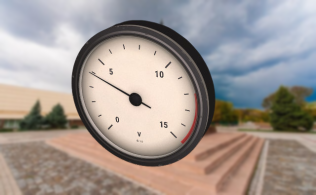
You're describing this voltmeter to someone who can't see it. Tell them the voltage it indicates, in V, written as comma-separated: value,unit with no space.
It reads 4,V
